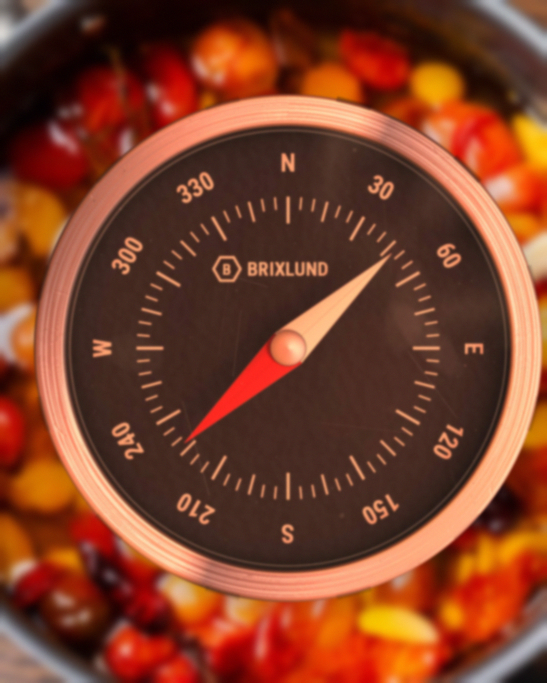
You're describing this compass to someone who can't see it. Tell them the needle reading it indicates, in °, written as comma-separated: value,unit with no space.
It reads 227.5,°
